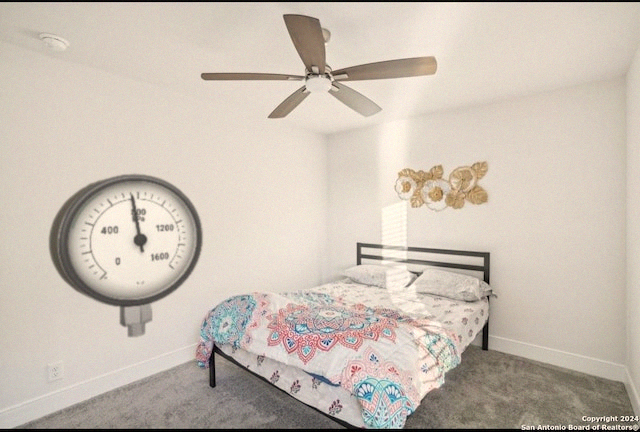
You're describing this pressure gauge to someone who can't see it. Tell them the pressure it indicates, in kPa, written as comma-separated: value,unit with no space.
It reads 750,kPa
